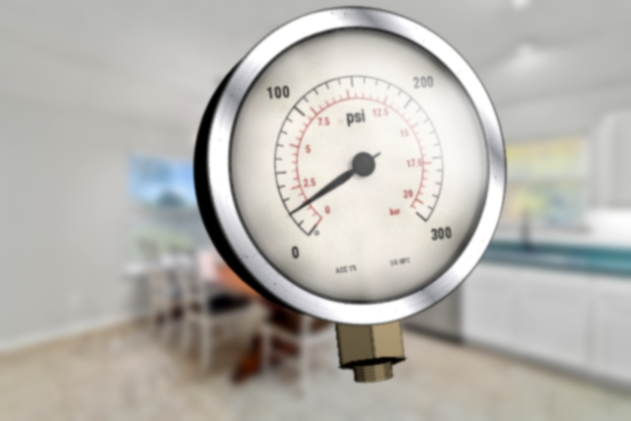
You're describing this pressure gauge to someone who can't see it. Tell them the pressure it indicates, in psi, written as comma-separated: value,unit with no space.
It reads 20,psi
